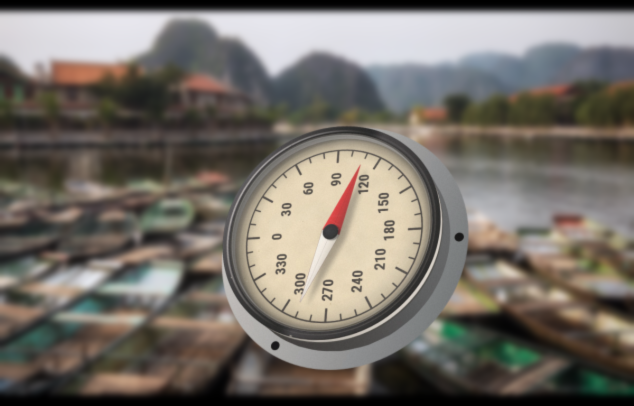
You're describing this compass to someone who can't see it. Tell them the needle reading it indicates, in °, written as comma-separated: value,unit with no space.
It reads 110,°
